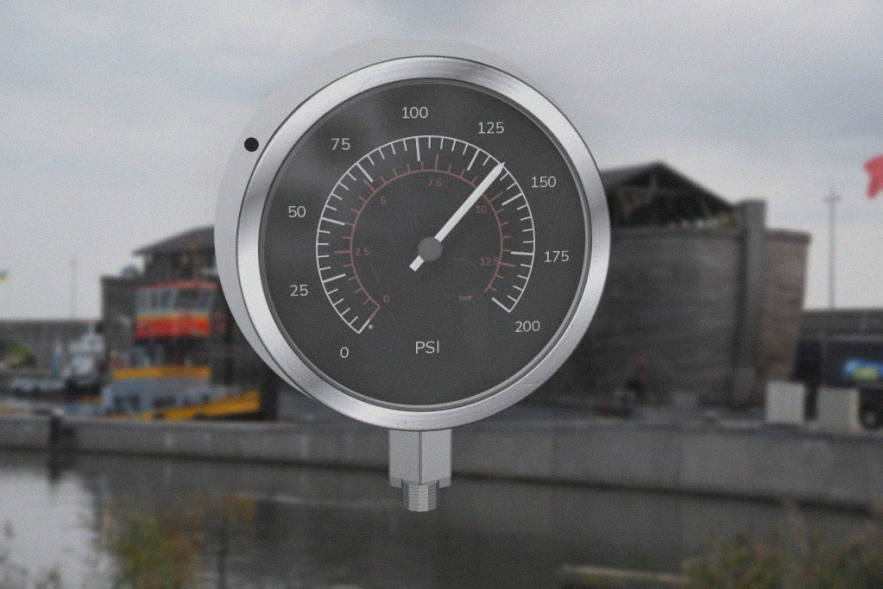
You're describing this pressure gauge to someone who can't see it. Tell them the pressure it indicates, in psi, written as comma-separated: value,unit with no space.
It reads 135,psi
